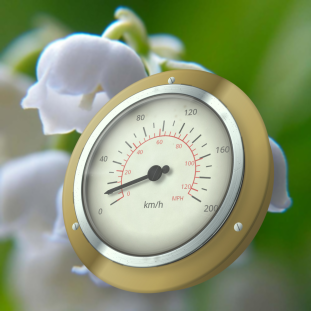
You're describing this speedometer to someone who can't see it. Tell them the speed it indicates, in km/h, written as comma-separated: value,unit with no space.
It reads 10,km/h
